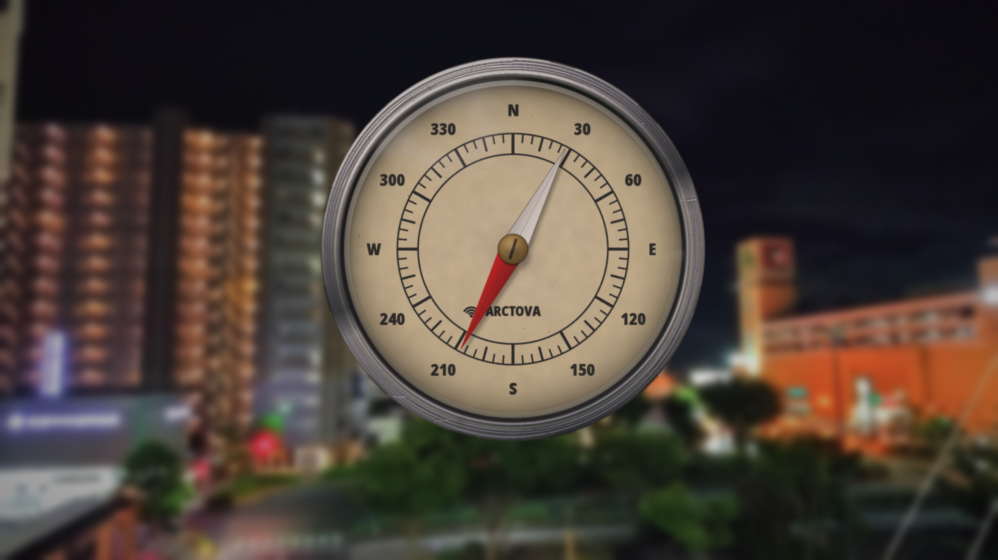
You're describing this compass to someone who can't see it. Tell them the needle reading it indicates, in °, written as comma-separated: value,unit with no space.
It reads 207.5,°
